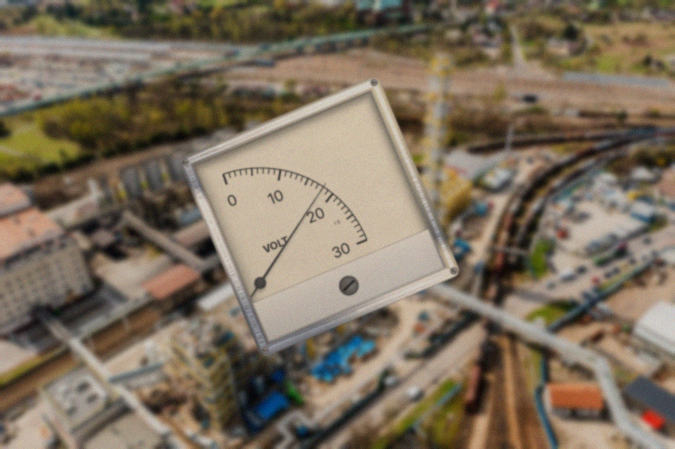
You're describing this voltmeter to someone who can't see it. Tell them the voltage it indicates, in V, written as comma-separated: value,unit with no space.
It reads 18,V
